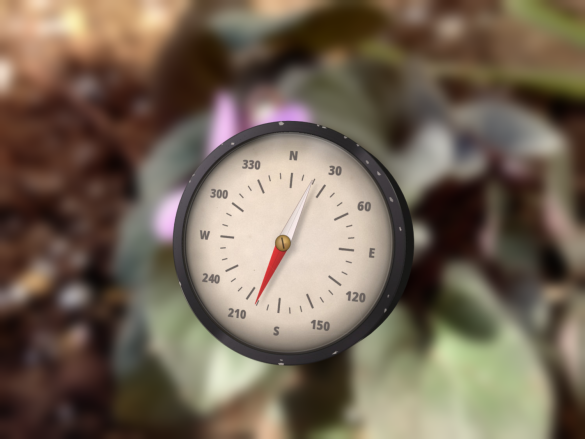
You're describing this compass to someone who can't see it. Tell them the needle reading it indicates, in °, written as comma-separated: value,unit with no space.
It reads 200,°
